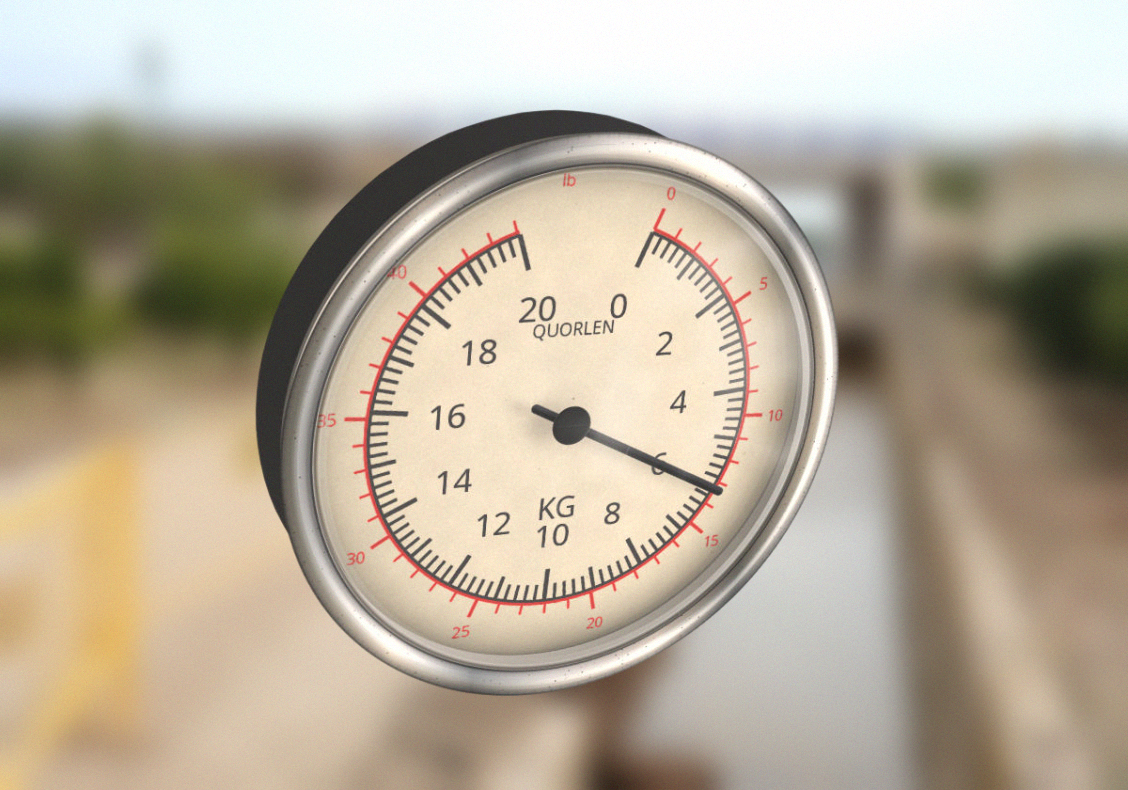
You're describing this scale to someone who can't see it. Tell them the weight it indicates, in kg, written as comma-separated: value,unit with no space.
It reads 6,kg
